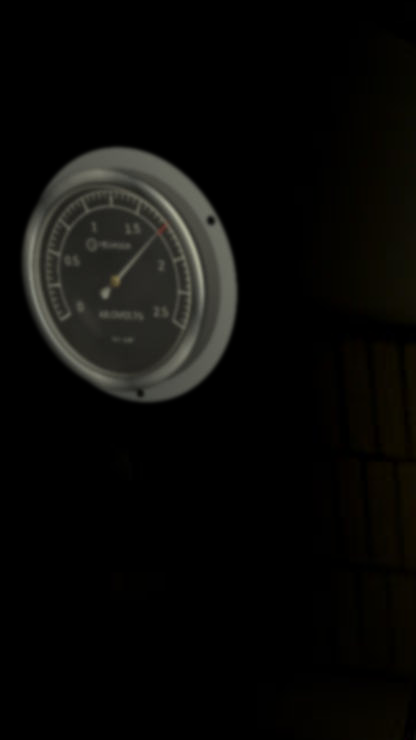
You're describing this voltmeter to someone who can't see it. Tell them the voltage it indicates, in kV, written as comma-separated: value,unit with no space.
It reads 1.75,kV
